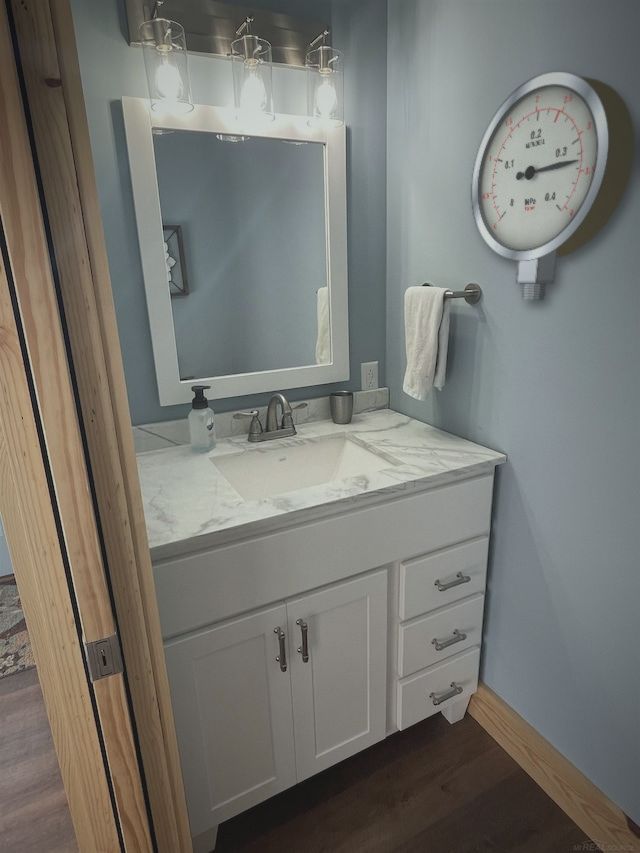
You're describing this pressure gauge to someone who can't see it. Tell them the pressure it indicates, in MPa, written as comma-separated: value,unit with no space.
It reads 0.33,MPa
